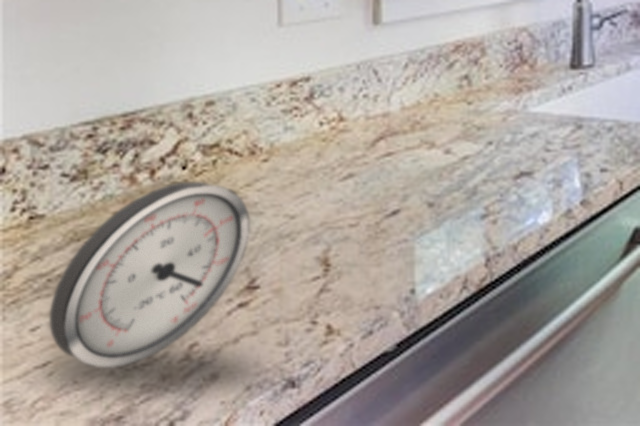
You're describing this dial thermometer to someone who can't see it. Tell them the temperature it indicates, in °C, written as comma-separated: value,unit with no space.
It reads 55,°C
